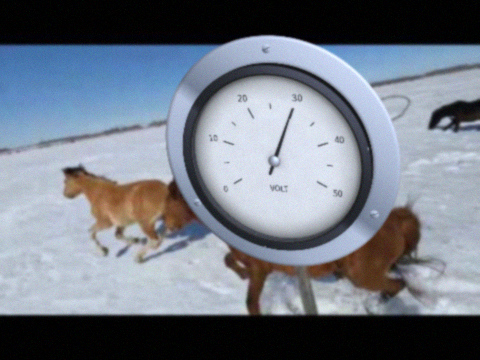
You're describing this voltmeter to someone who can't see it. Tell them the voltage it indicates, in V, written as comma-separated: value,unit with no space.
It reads 30,V
